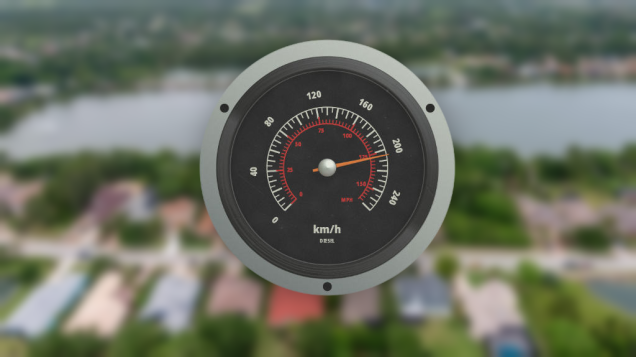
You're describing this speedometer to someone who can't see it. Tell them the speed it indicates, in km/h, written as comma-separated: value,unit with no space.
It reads 205,km/h
